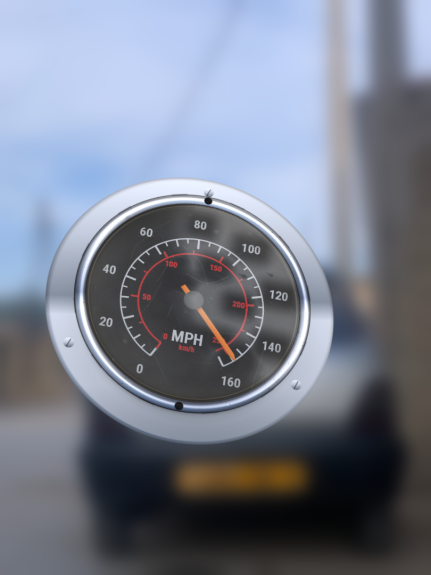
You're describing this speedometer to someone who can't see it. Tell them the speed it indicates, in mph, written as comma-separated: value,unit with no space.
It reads 155,mph
